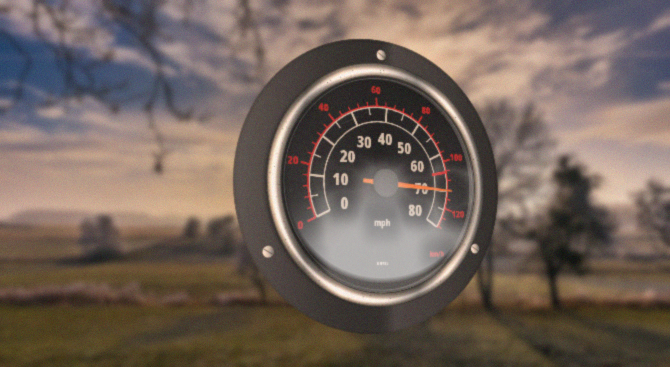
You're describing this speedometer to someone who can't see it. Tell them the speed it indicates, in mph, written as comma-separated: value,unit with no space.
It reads 70,mph
